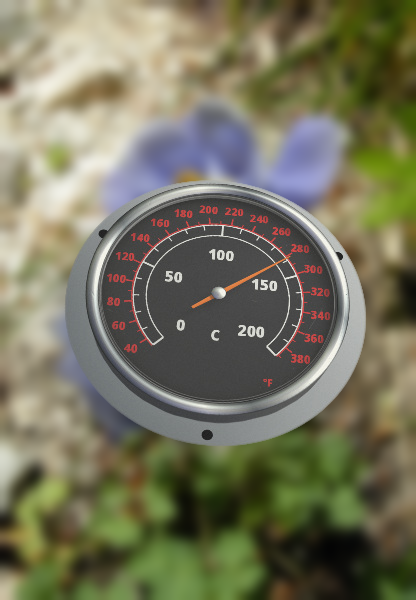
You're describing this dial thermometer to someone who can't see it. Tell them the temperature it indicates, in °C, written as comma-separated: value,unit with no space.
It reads 140,°C
